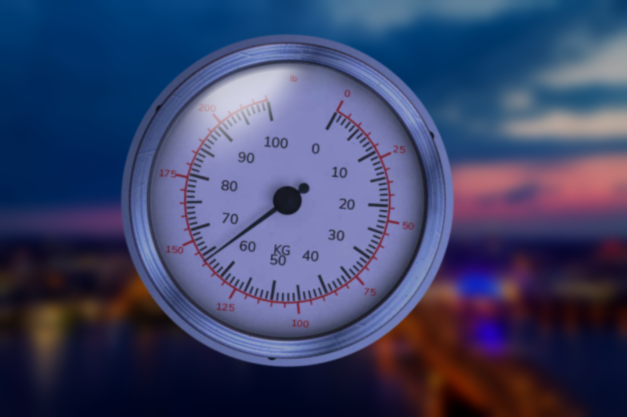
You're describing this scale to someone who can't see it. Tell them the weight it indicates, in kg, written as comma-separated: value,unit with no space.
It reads 64,kg
